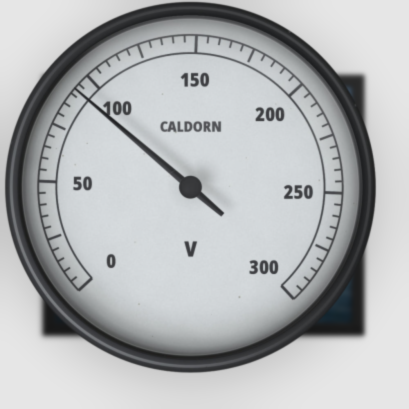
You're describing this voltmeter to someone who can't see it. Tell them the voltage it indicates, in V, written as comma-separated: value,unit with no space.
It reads 92.5,V
